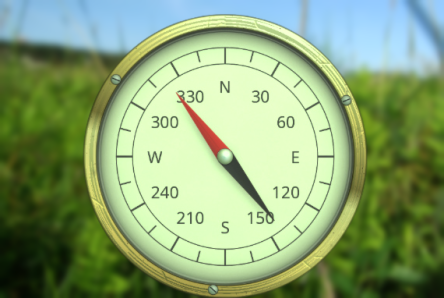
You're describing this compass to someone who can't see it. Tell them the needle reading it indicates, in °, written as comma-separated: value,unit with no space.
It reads 322.5,°
